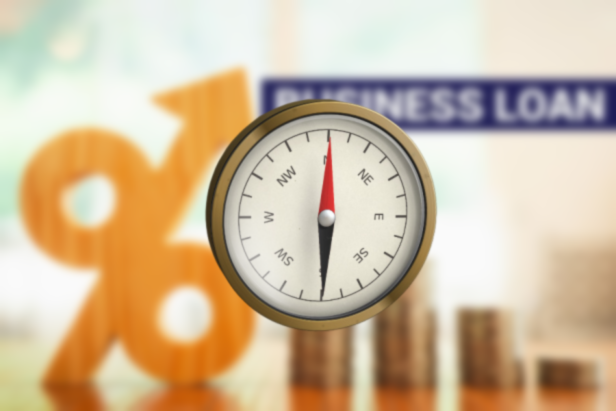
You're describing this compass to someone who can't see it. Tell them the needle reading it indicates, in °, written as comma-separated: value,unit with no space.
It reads 0,°
